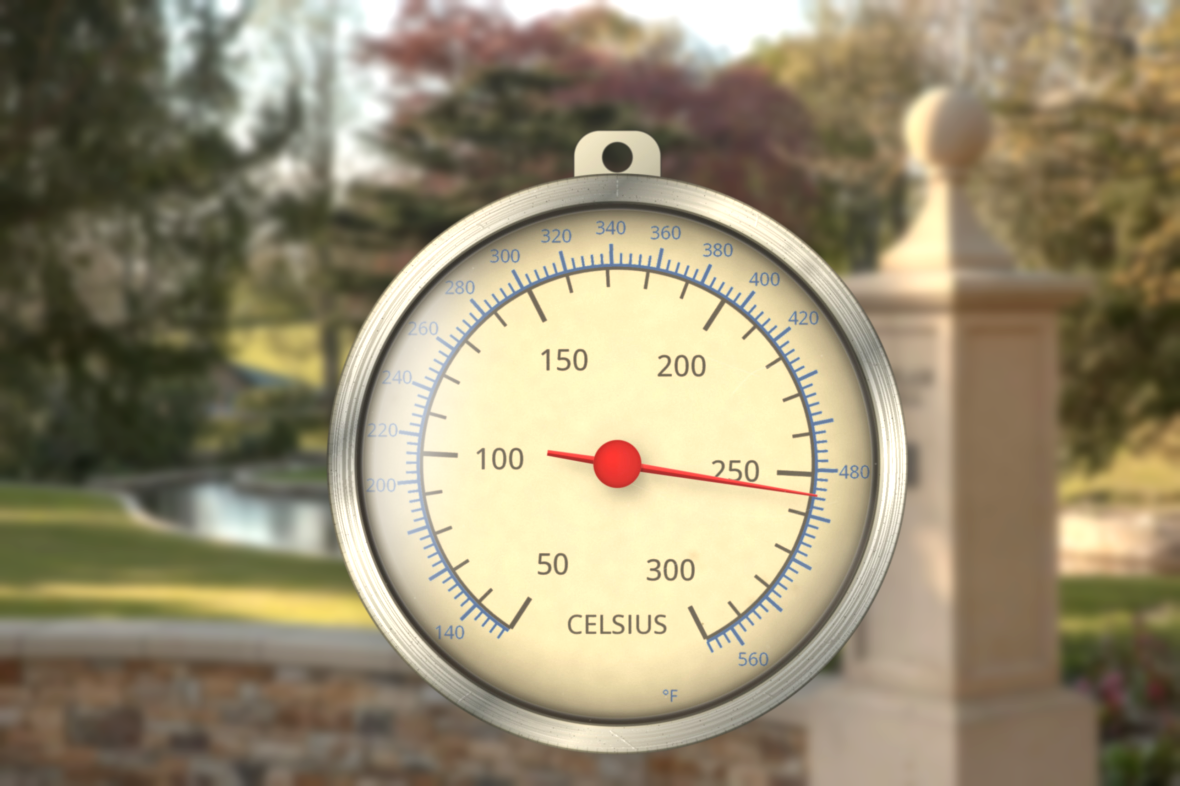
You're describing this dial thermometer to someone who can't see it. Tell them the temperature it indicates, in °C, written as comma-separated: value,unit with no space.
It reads 255,°C
